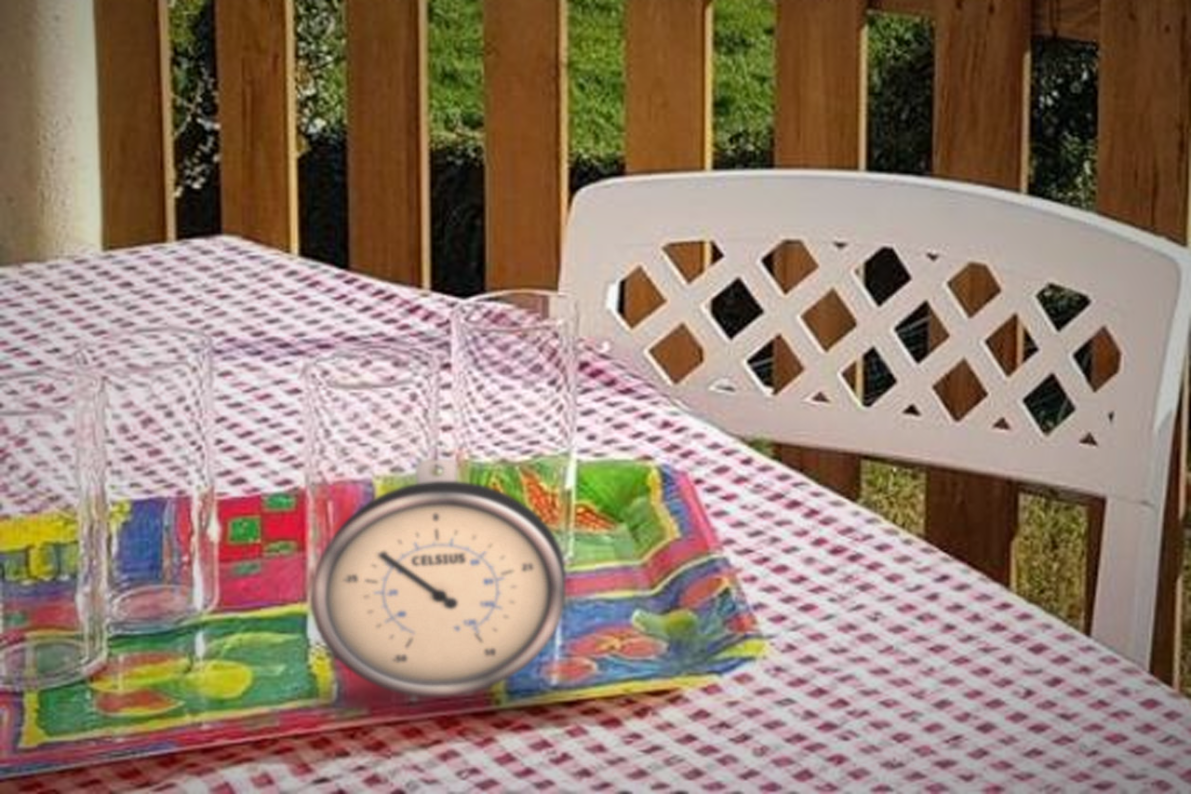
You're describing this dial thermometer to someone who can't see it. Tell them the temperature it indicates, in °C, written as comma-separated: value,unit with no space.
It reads -15,°C
